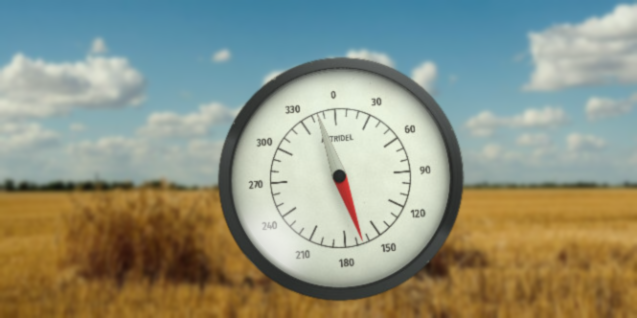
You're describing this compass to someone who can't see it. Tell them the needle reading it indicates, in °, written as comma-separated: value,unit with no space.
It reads 165,°
